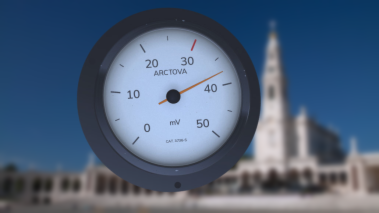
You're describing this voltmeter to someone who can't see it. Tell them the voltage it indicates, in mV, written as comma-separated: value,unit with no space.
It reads 37.5,mV
